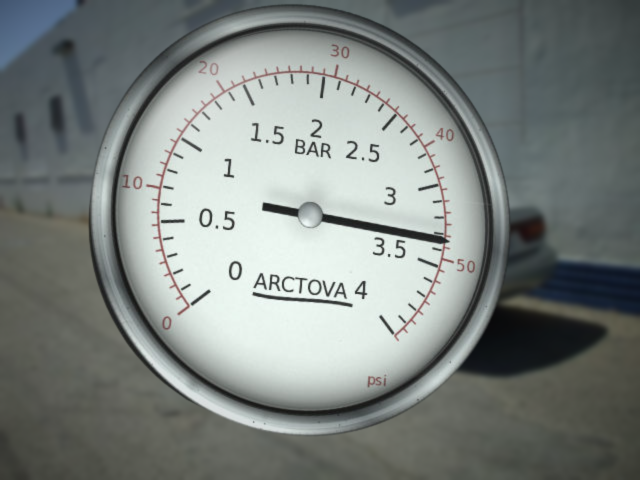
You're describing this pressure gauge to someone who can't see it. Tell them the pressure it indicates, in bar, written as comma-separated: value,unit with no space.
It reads 3.35,bar
